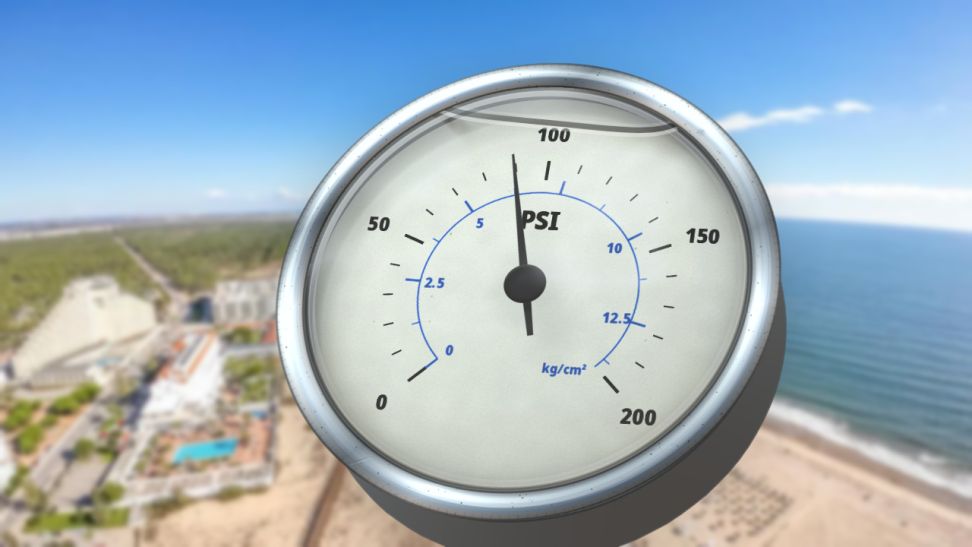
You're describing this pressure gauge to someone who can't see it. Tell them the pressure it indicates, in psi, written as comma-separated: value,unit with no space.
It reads 90,psi
